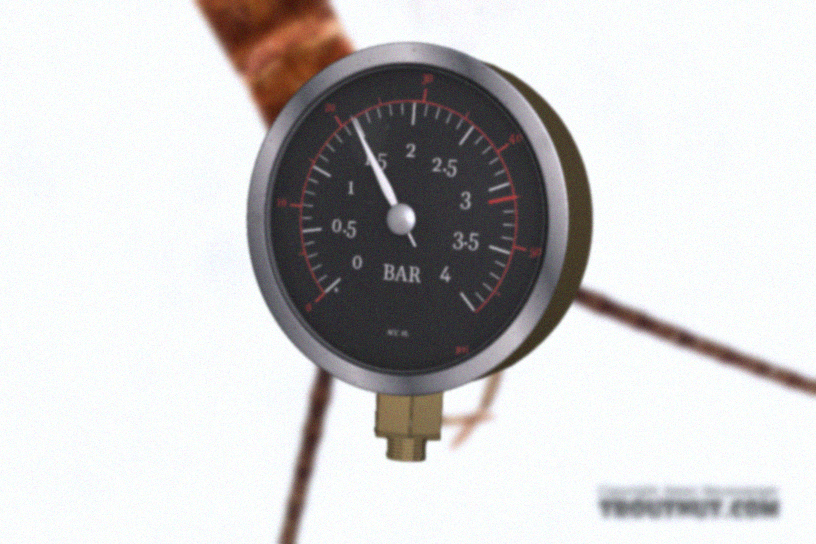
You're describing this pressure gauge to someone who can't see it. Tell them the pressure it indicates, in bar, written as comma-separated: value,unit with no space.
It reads 1.5,bar
